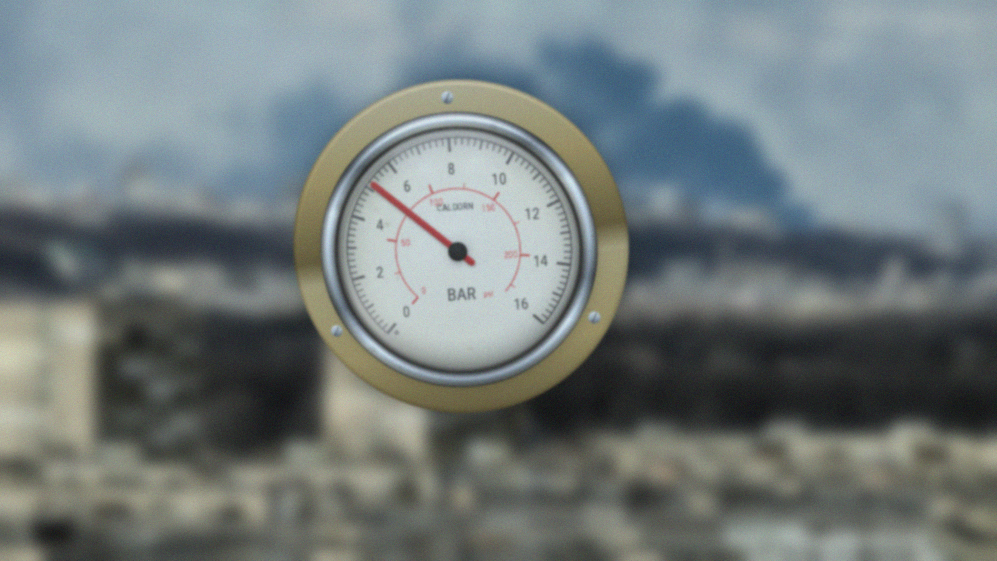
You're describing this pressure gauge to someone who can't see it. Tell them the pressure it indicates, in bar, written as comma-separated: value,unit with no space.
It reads 5.2,bar
